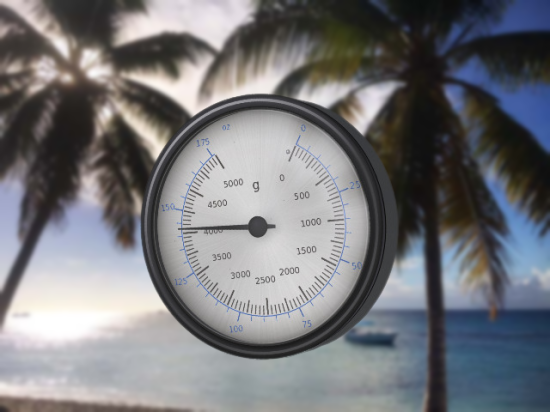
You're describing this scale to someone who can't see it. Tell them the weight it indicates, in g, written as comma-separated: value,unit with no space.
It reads 4050,g
